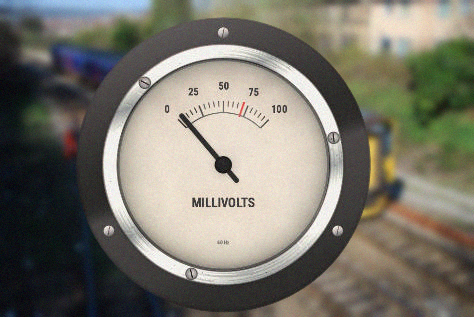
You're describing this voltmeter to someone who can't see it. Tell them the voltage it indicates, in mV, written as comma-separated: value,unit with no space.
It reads 5,mV
